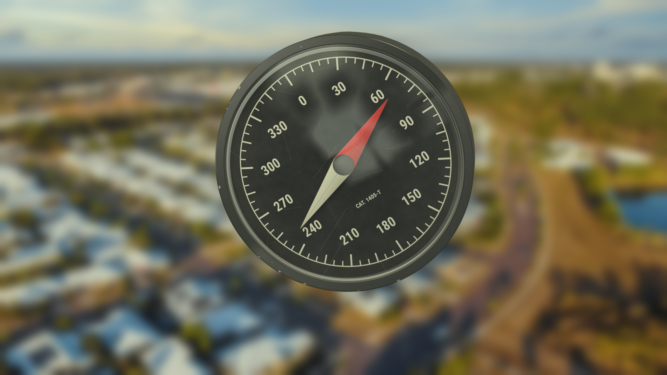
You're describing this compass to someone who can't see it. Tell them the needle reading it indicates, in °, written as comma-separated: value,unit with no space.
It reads 67.5,°
